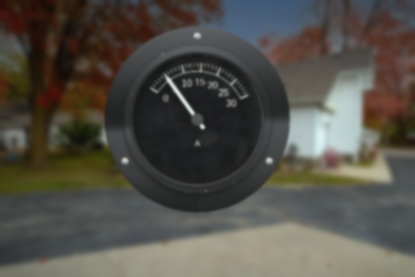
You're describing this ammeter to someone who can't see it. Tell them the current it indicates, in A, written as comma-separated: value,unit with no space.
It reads 5,A
